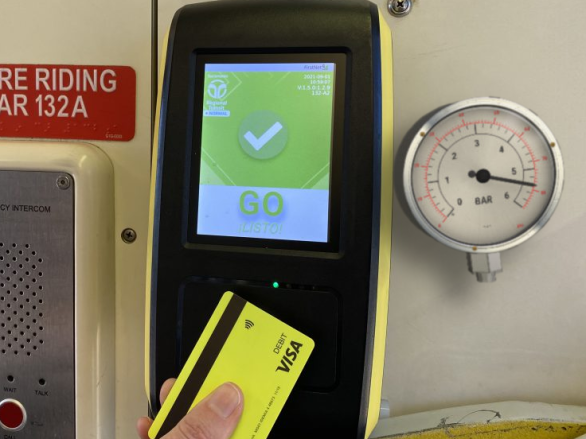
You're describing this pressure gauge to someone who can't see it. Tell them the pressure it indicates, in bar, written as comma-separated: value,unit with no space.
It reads 5.4,bar
